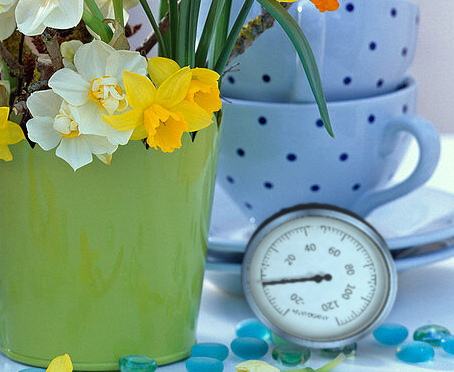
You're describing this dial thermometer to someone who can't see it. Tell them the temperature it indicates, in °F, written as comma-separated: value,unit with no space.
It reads 0,°F
